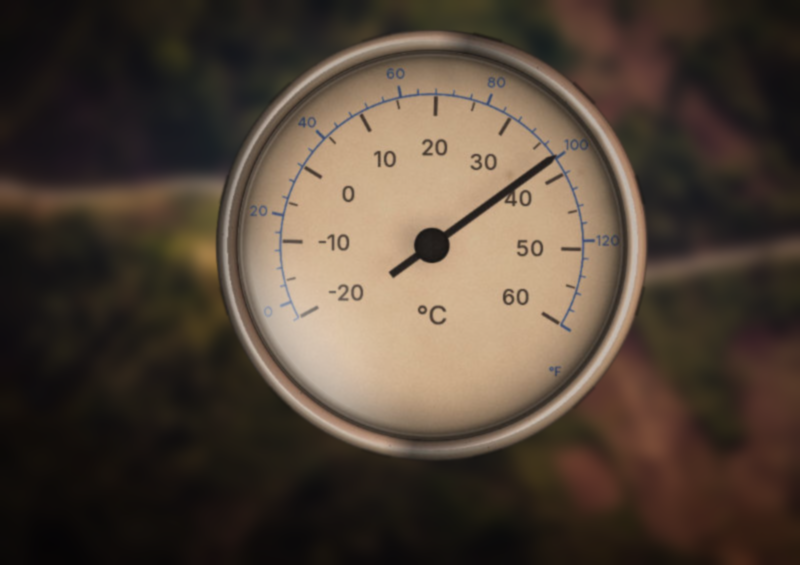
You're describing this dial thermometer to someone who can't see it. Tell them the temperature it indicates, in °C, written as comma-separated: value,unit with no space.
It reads 37.5,°C
